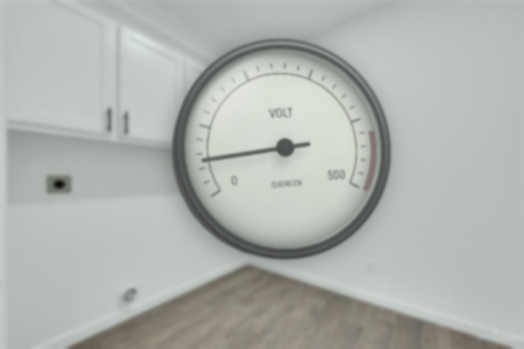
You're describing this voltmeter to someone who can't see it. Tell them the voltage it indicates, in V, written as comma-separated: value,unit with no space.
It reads 50,V
